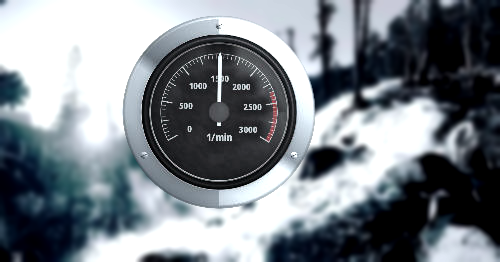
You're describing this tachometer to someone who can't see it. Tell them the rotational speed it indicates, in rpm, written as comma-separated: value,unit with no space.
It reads 1500,rpm
